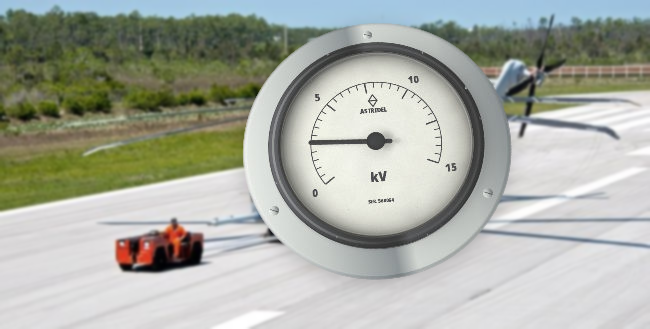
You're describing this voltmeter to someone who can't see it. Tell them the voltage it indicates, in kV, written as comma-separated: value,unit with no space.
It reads 2.5,kV
